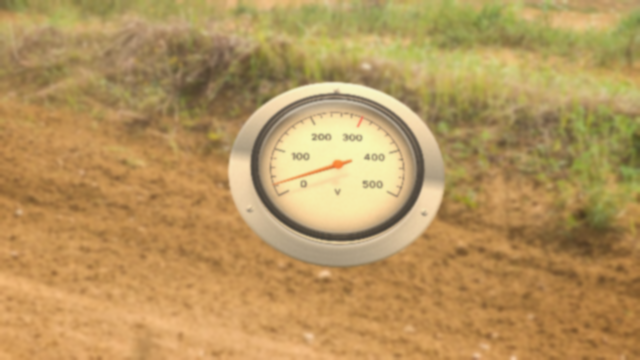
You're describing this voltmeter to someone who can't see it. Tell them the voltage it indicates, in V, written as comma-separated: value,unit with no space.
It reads 20,V
